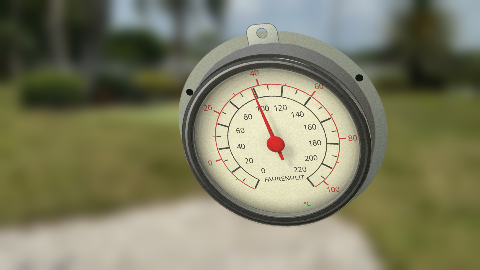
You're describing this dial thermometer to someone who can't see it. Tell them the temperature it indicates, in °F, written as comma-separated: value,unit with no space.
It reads 100,°F
